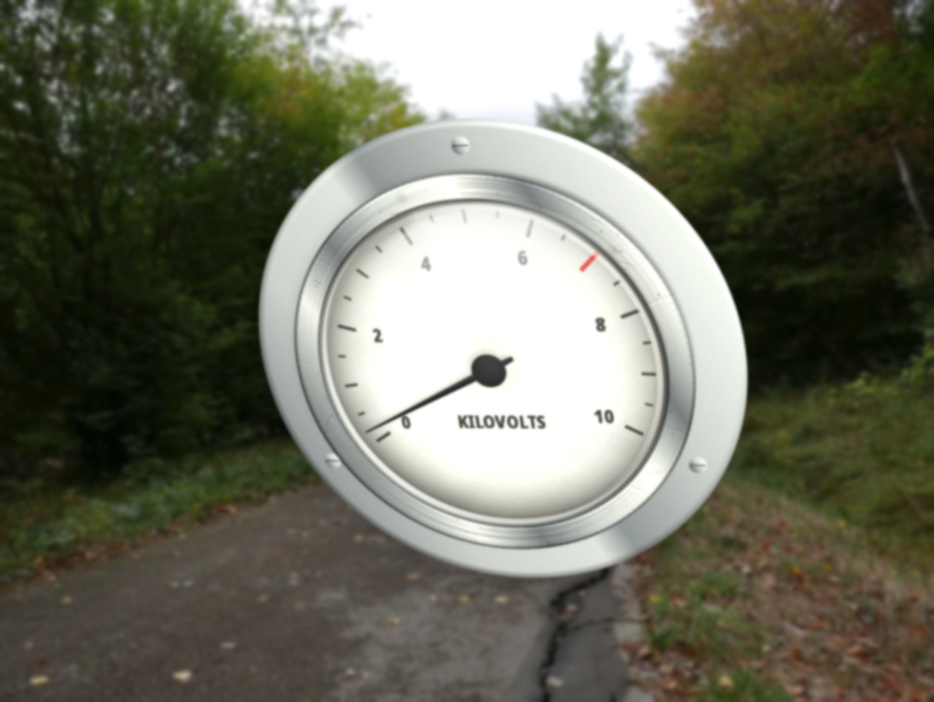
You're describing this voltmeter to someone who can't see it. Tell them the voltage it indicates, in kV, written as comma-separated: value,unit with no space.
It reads 0.25,kV
